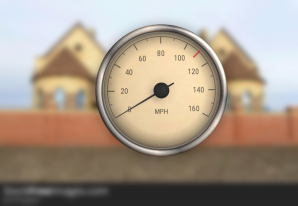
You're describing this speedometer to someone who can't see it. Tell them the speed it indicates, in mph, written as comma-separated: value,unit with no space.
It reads 0,mph
